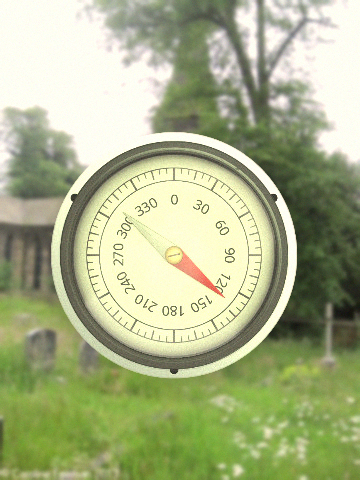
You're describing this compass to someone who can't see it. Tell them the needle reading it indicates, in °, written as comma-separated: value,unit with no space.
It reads 130,°
